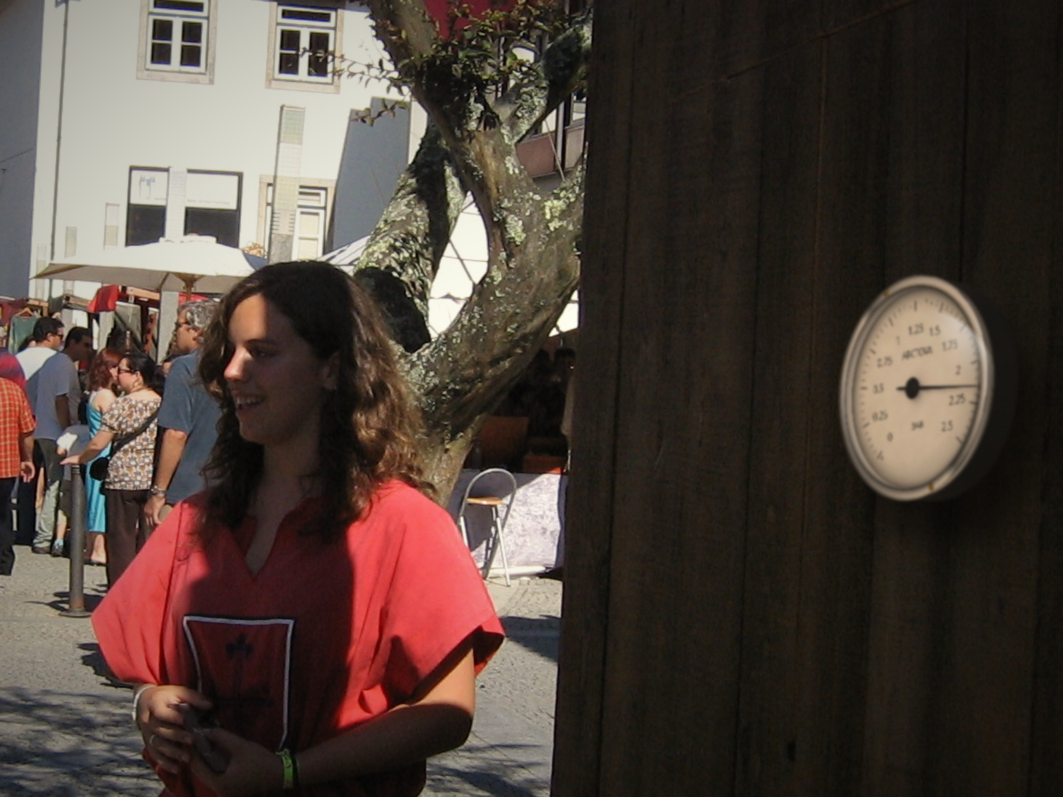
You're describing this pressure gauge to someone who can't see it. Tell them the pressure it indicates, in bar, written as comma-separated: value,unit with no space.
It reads 2.15,bar
